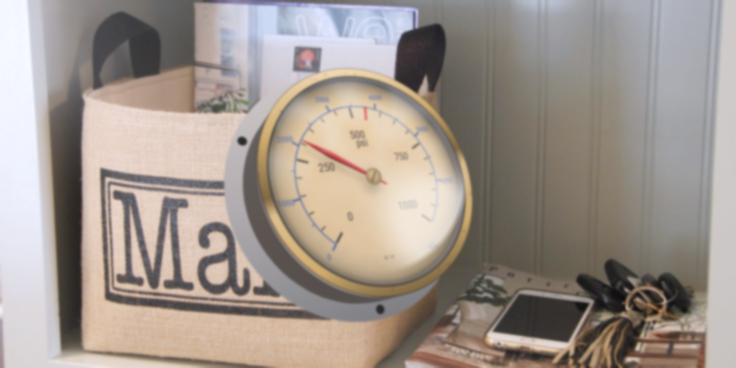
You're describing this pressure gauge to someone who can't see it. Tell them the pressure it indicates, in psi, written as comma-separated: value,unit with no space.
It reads 300,psi
